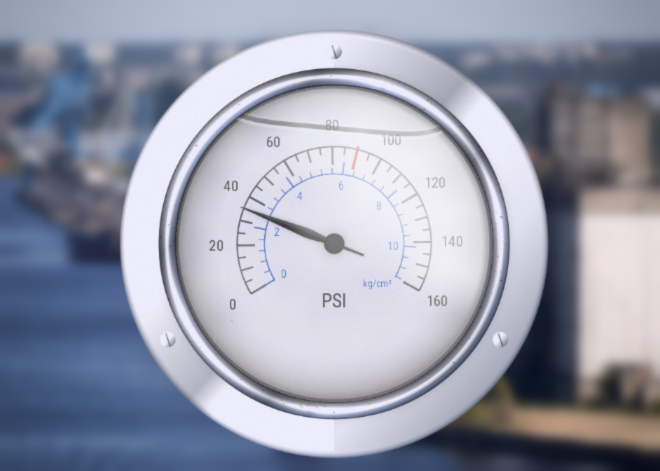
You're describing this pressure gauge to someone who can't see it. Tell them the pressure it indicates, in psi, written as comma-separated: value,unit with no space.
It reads 35,psi
